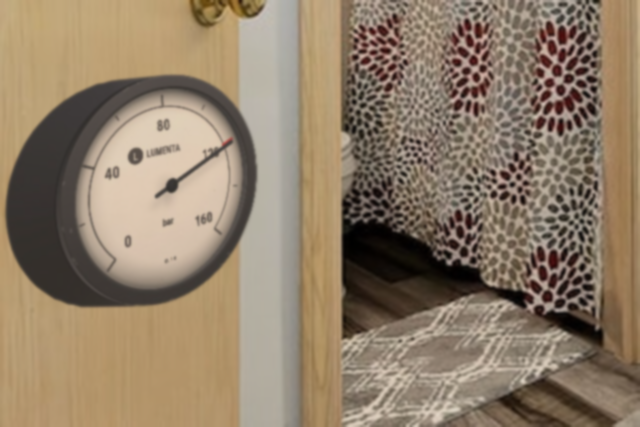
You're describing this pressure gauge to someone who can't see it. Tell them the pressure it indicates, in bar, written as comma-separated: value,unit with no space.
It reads 120,bar
